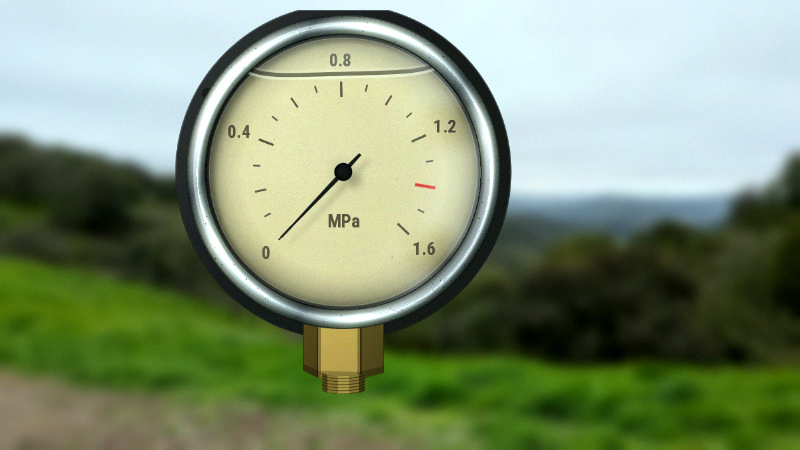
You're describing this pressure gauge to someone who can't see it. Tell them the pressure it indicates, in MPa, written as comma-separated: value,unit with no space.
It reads 0,MPa
